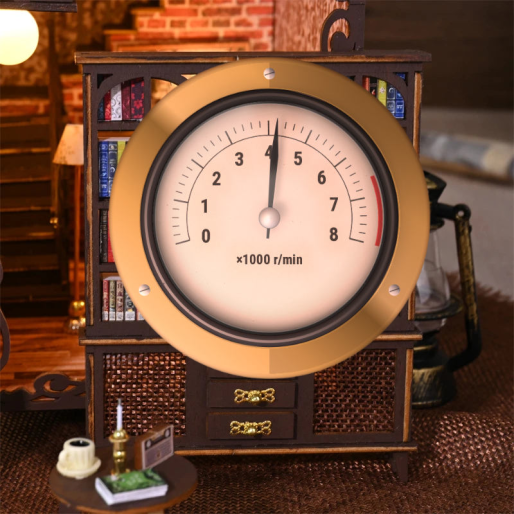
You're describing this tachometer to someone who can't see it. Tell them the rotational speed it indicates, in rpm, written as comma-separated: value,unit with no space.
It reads 4200,rpm
